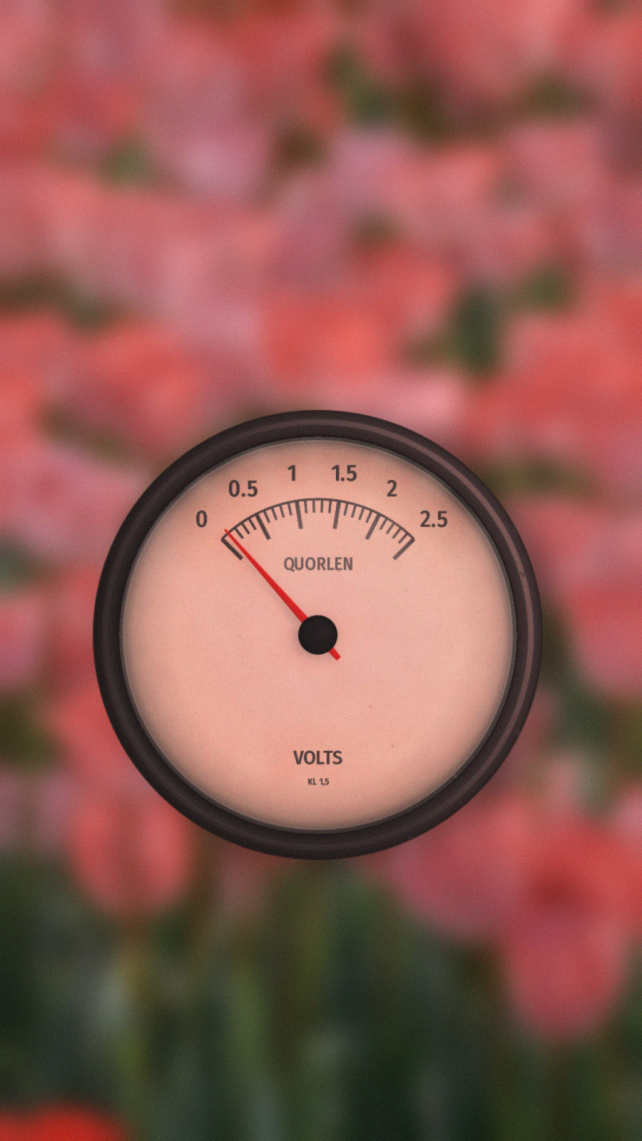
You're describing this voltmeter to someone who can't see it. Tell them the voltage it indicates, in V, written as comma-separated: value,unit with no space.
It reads 0.1,V
